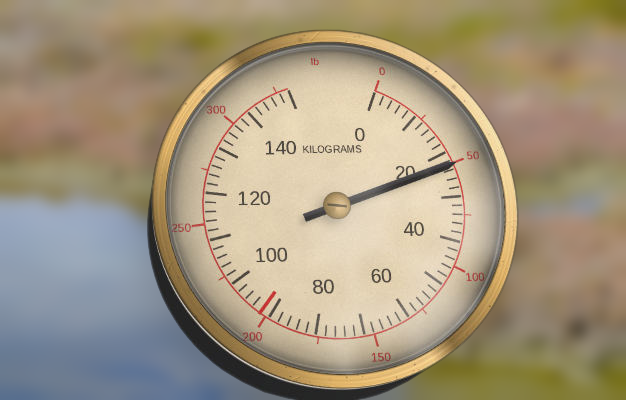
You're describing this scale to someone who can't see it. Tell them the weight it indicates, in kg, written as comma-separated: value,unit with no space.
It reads 23,kg
